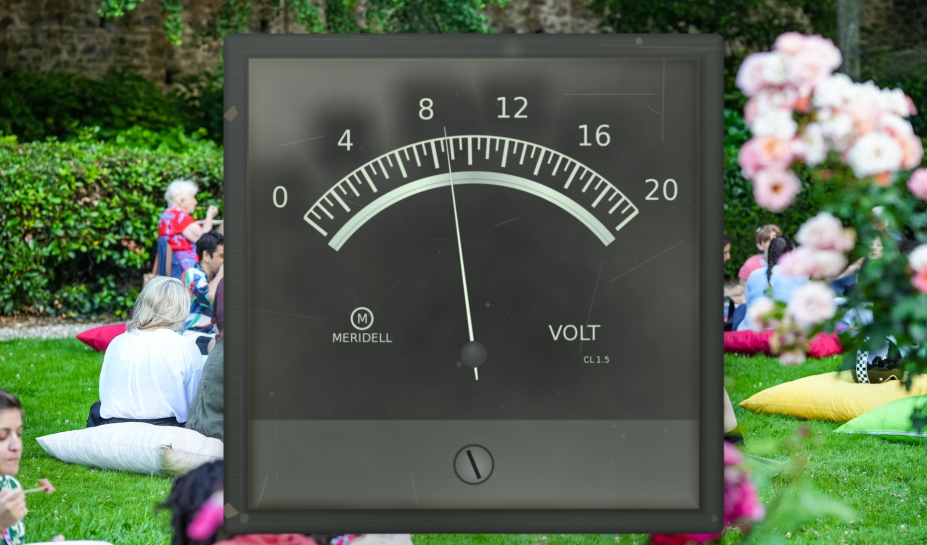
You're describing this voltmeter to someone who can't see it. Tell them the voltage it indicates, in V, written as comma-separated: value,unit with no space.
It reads 8.75,V
